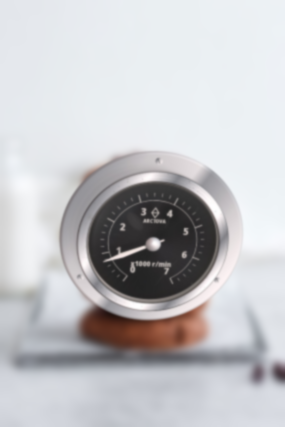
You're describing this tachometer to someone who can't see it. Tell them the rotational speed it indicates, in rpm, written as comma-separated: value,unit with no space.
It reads 800,rpm
